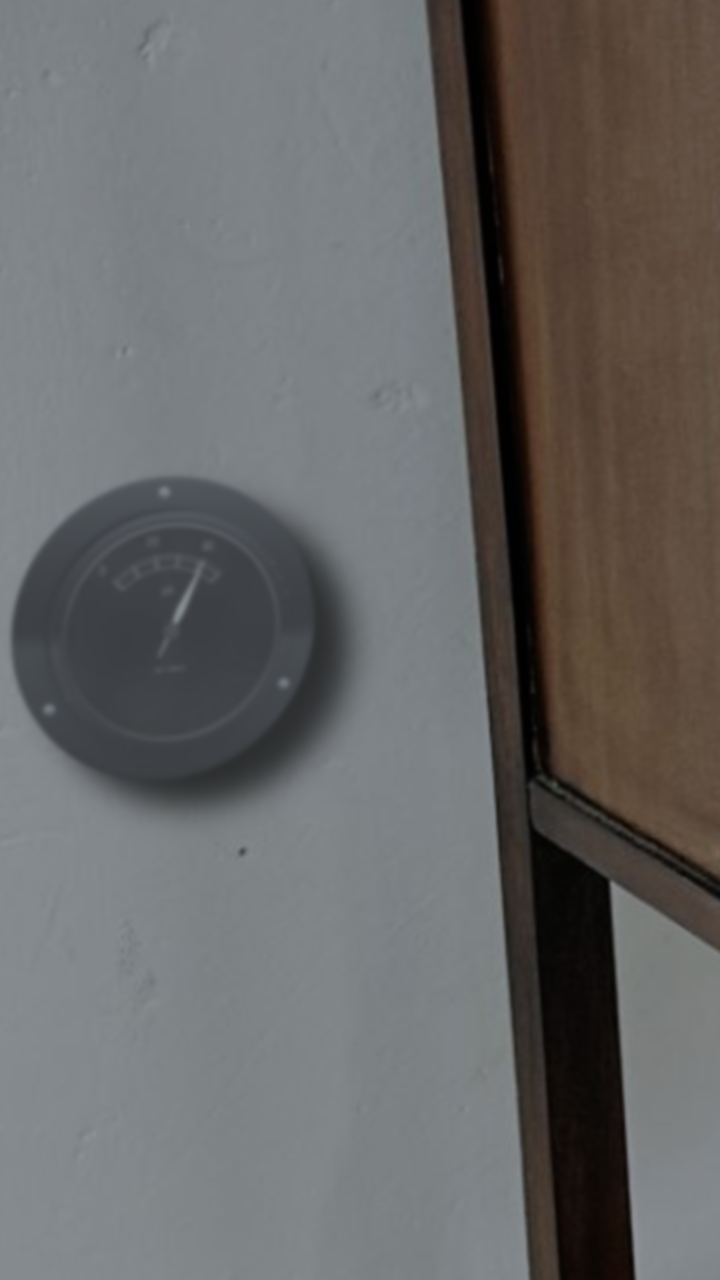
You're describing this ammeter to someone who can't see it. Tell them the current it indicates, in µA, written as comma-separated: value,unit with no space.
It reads 40,µA
